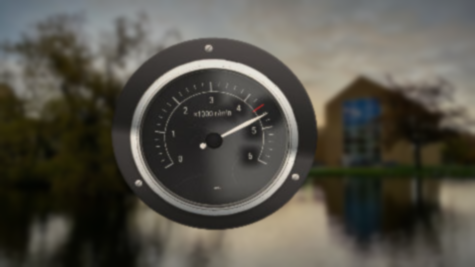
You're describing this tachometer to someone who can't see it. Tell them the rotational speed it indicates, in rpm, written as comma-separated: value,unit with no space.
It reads 4600,rpm
